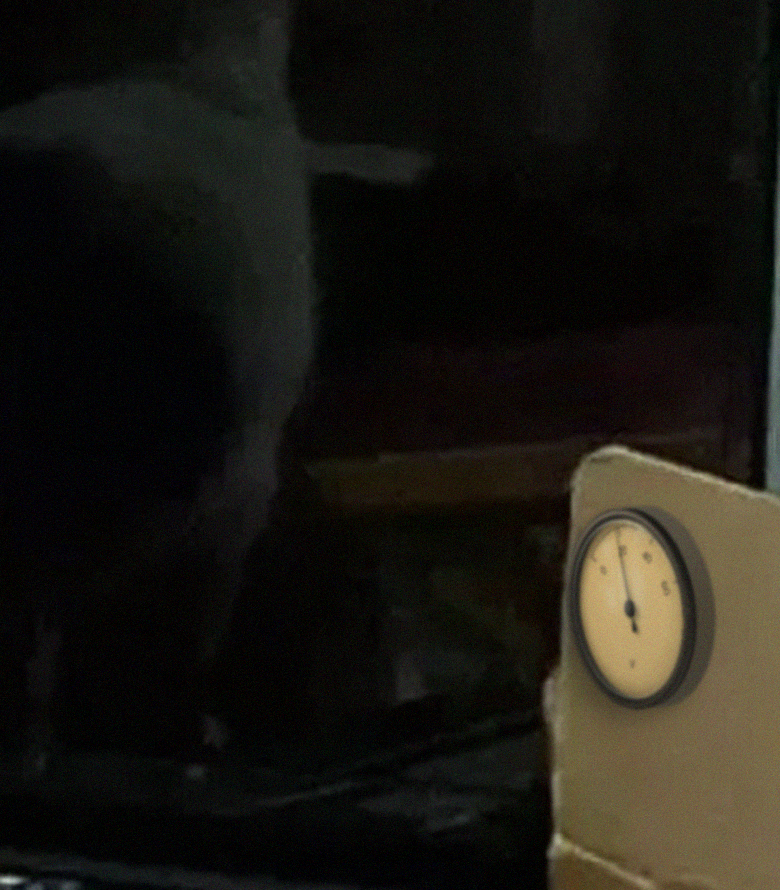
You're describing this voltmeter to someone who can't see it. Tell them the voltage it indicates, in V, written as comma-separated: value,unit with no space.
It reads 20,V
